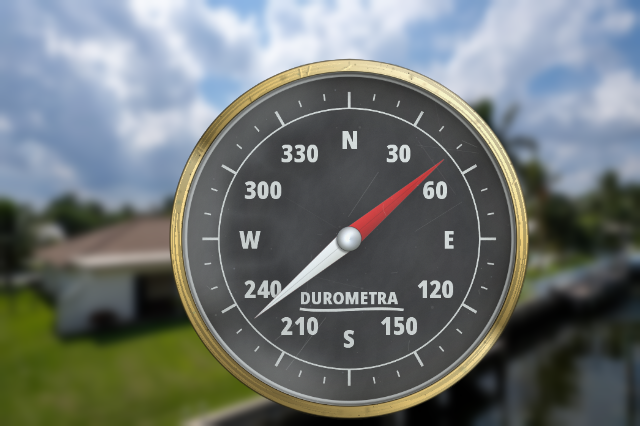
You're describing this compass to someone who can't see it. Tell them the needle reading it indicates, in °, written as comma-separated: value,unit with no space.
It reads 50,°
